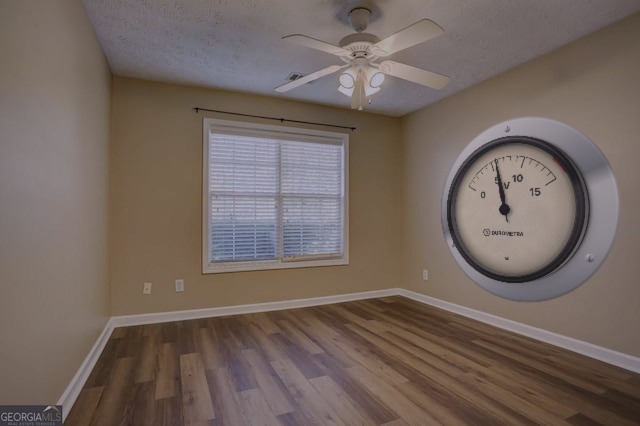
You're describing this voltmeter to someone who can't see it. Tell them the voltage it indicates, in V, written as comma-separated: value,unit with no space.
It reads 6,V
